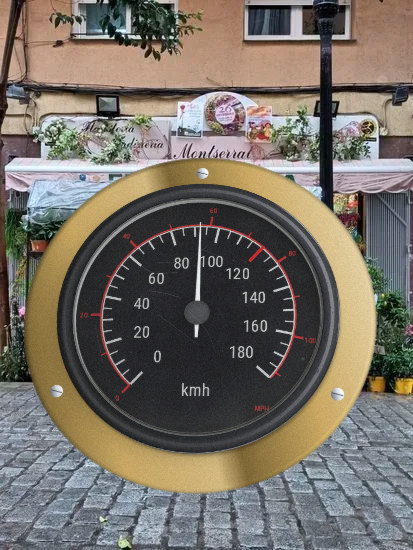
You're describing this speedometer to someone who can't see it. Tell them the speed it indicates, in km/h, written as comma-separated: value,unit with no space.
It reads 92.5,km/h
